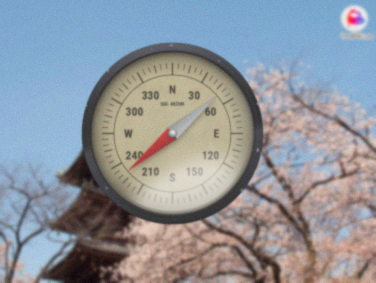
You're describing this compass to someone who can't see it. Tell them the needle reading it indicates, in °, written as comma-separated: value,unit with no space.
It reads 230,°
